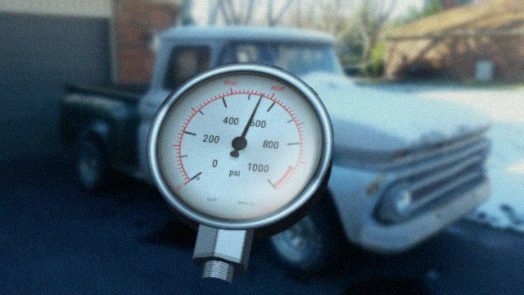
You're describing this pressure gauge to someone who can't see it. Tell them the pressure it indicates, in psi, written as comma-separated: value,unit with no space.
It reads 550,psi
